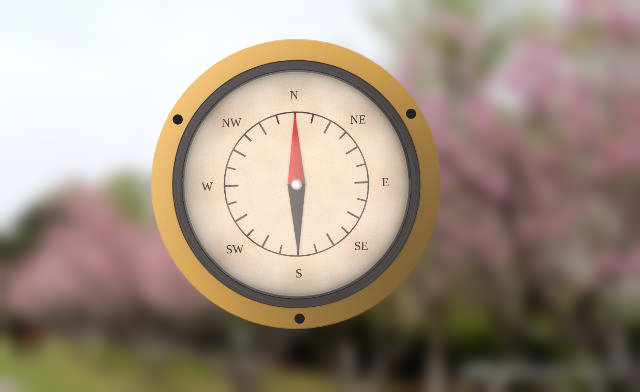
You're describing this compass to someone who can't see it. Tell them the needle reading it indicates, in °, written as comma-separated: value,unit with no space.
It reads 0,°
